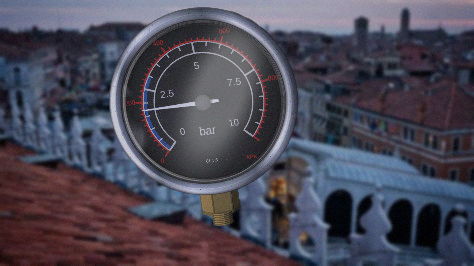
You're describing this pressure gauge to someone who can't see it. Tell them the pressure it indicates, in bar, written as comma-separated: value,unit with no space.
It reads 1.75,bar
